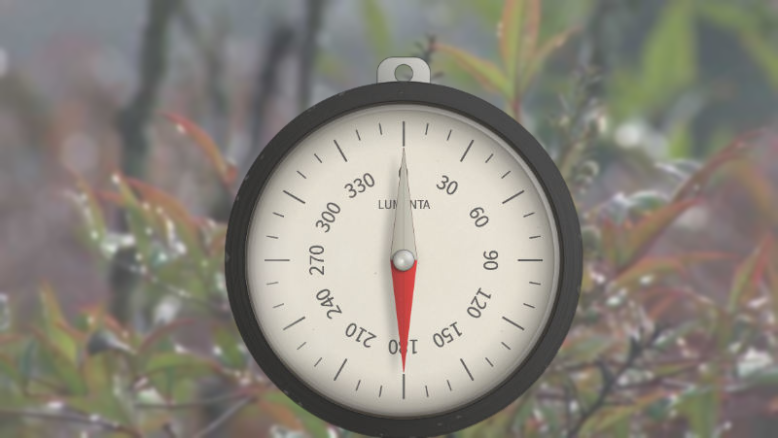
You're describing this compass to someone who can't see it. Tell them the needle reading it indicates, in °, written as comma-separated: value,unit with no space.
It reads 180,°
